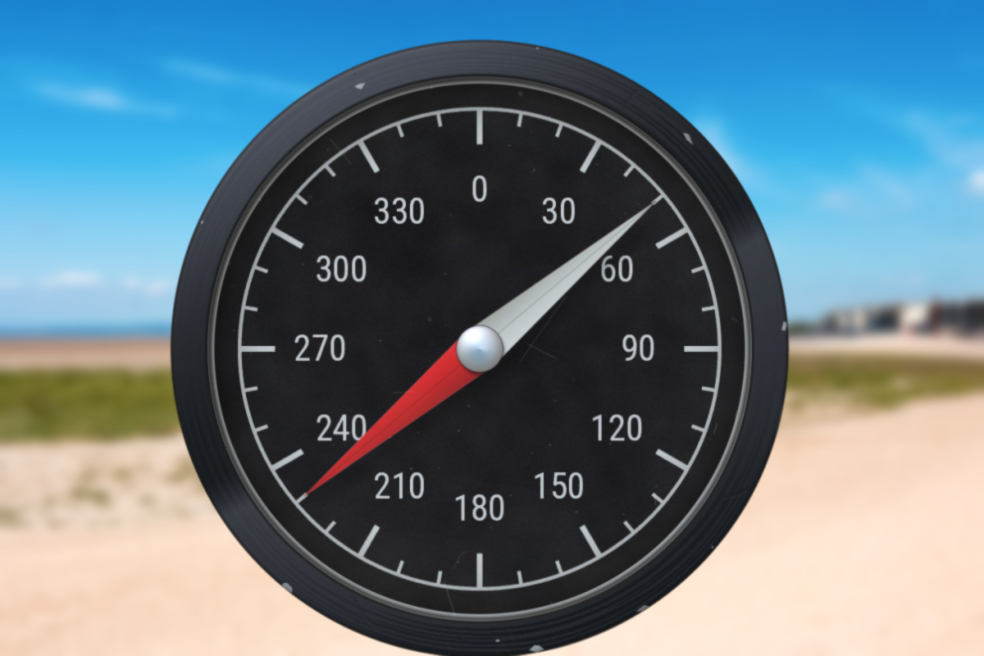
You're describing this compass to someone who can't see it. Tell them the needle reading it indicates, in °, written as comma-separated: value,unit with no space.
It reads 230,°
